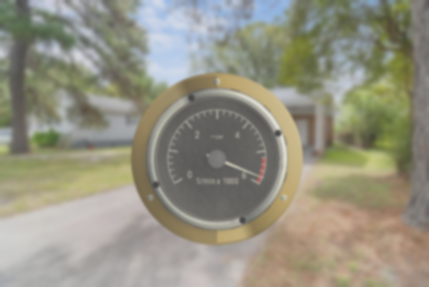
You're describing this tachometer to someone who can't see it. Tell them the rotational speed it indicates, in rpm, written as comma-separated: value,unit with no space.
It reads 5800,rpm
